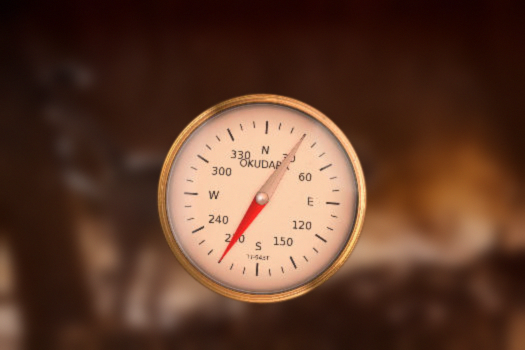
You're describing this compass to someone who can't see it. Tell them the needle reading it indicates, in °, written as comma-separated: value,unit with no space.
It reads 210,°
